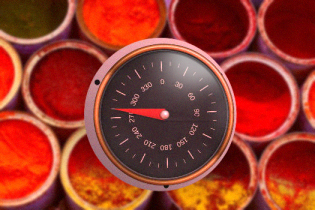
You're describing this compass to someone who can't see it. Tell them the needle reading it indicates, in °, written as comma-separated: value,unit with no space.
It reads 280,°
